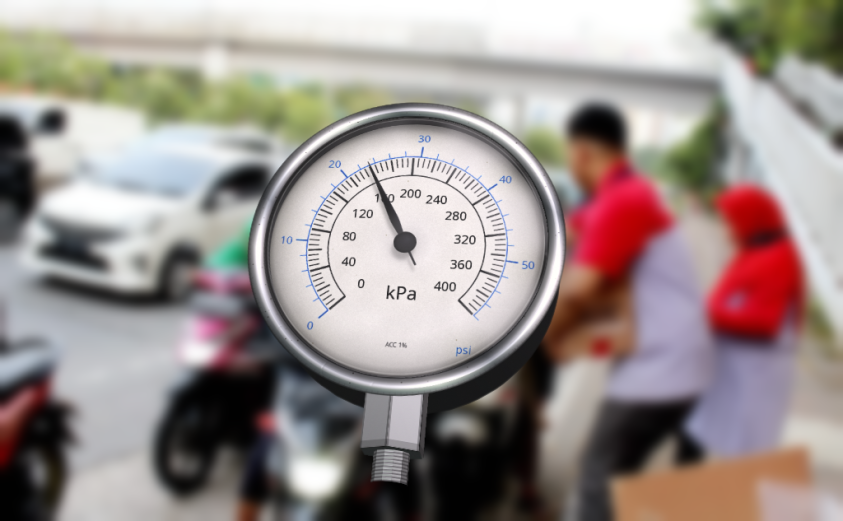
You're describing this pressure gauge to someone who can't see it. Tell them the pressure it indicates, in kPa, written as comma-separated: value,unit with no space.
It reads 160,kPa
